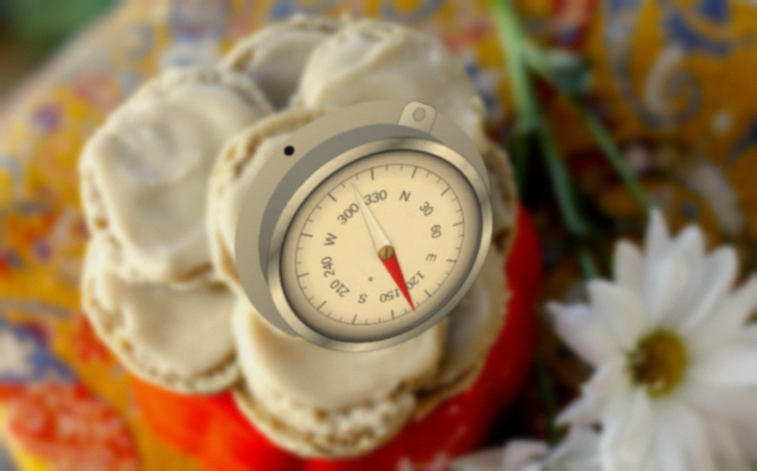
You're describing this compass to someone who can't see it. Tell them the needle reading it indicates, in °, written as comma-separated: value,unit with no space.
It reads 135,°
